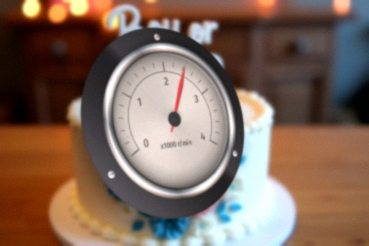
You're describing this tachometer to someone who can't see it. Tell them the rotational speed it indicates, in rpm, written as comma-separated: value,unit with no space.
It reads 2400,rpm
